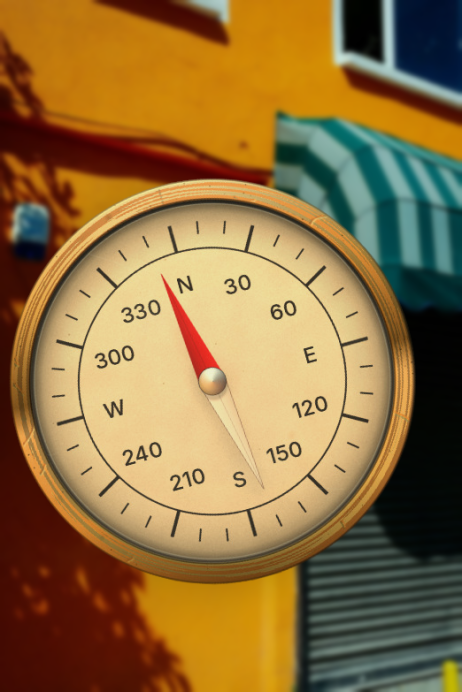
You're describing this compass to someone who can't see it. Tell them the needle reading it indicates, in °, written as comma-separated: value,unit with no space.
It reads 350,°
